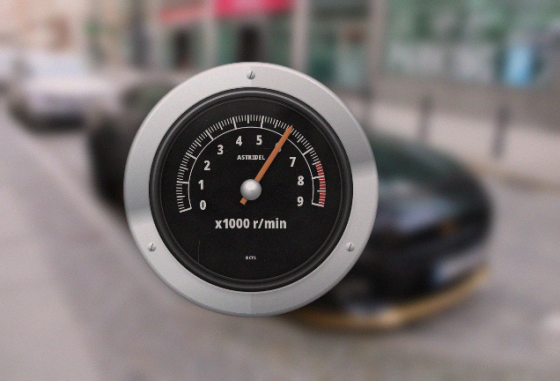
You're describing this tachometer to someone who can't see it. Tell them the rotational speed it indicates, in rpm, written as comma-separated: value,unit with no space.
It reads 6000,rpm
